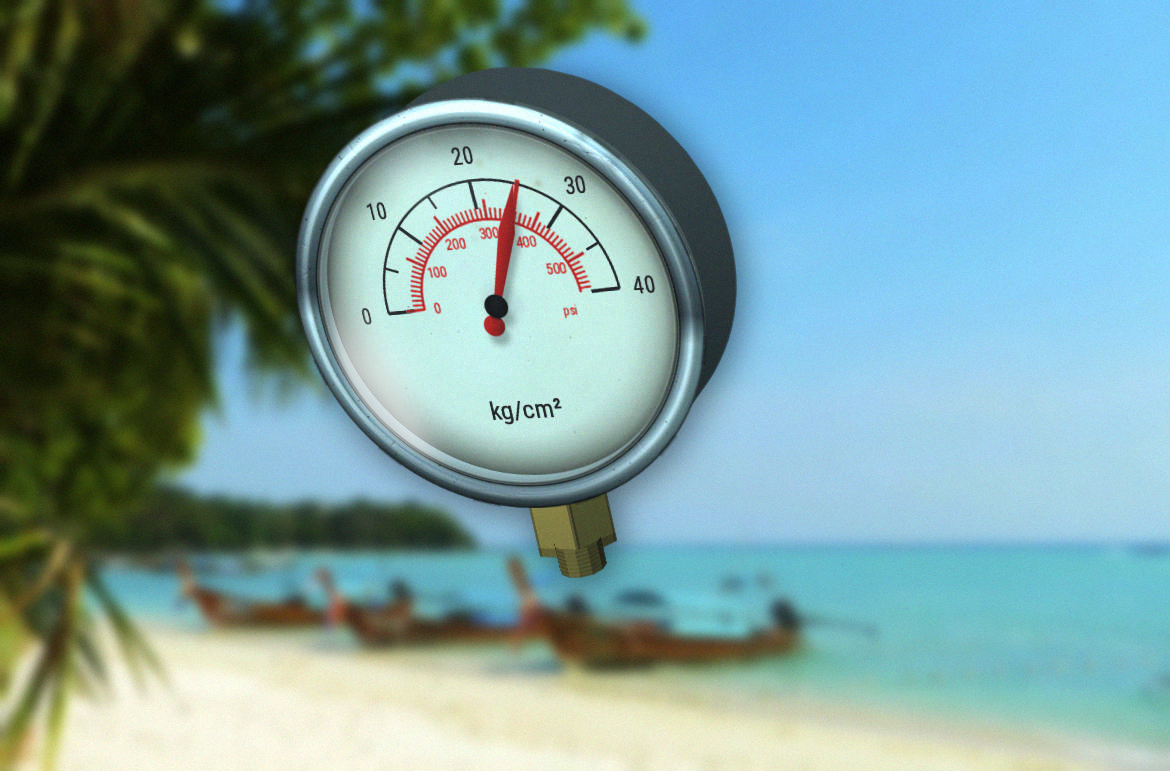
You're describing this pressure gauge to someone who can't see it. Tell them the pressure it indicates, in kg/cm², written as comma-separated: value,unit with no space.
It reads 25,kg/cm²
